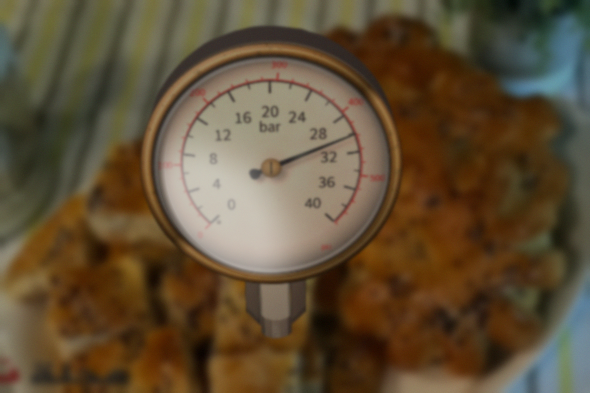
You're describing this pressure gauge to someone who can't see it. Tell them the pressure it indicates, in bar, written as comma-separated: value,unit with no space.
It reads 30,bar
